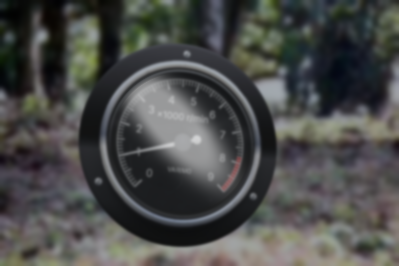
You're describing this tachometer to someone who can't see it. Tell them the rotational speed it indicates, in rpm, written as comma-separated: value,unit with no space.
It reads 1000,rpm
